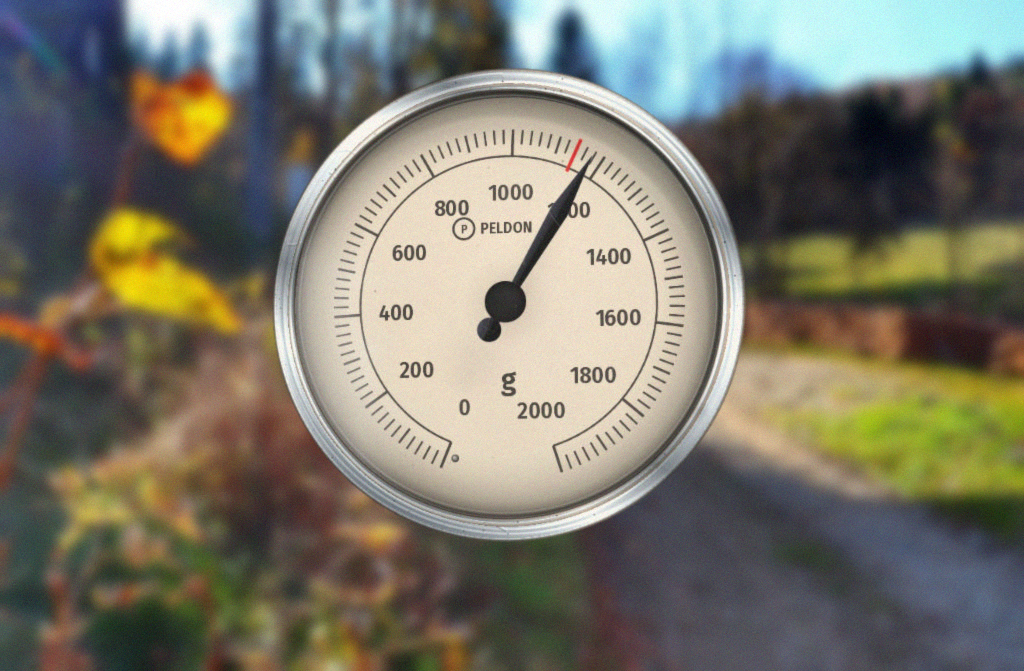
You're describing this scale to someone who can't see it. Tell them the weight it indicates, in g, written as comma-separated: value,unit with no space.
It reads 1180,g
